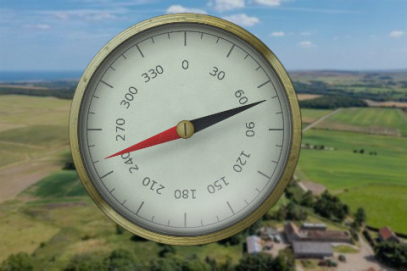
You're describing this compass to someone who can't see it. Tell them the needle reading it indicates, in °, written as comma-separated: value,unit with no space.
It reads 250,°
